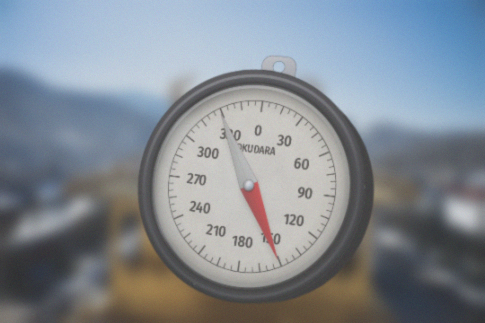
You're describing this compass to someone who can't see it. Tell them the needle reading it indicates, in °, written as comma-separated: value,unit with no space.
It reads 150,°
